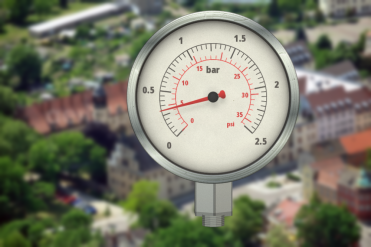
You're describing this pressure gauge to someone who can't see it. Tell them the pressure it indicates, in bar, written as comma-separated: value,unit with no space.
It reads 0.3,bar
